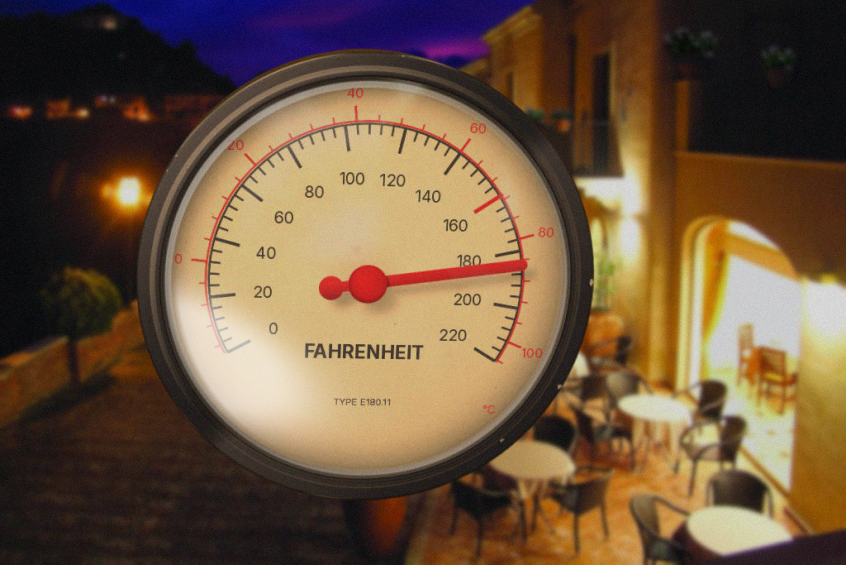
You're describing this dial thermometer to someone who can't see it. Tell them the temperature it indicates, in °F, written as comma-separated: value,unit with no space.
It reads 184,°F
